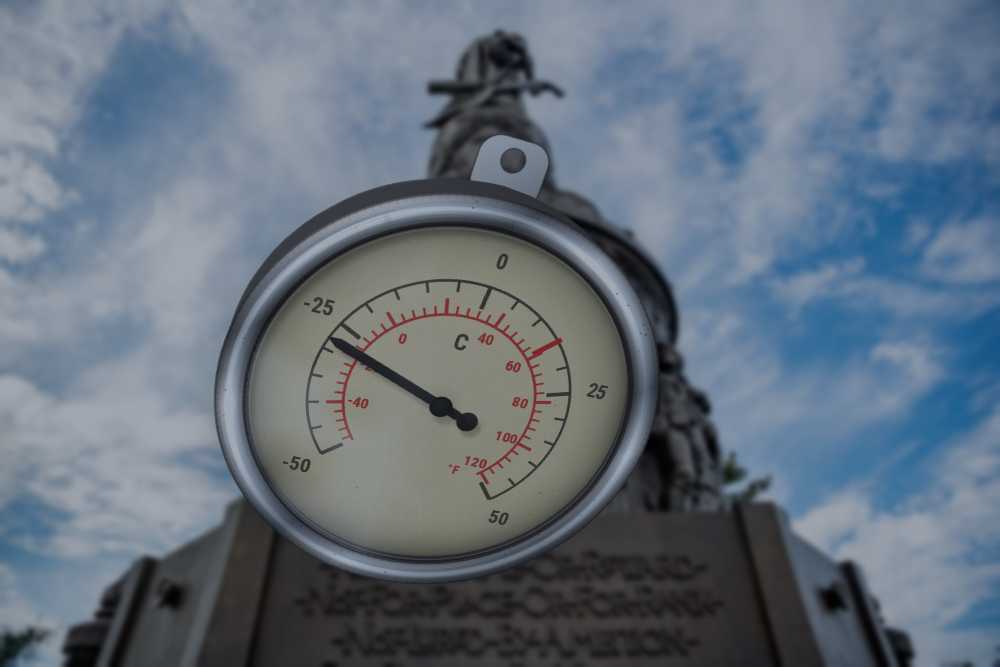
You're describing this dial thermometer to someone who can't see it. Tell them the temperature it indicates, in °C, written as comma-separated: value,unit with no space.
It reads -27.5,°C
